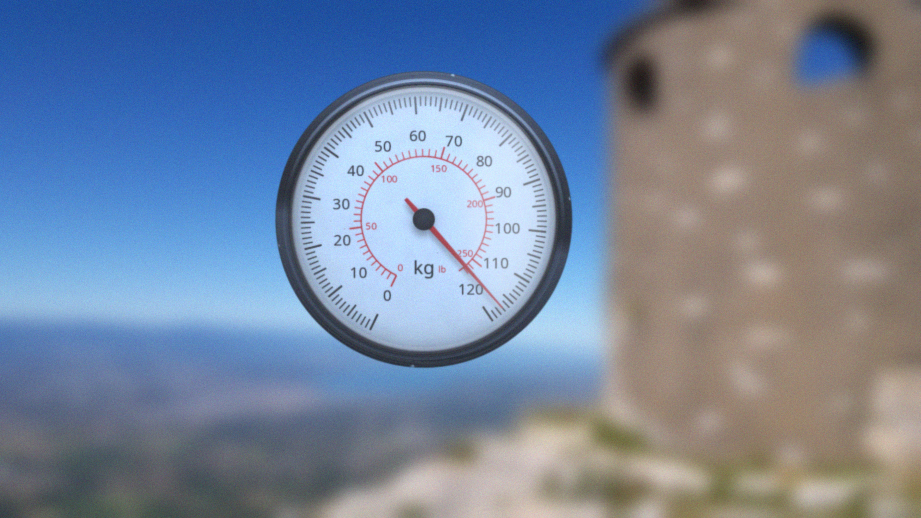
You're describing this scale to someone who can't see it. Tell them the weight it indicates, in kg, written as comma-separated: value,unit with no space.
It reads 117,kg
